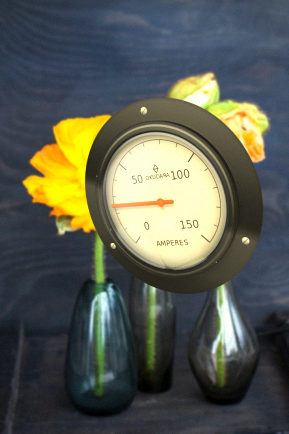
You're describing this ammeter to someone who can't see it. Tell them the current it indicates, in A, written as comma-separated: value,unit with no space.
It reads 25,A
